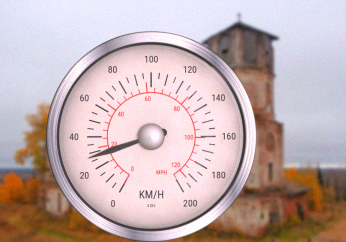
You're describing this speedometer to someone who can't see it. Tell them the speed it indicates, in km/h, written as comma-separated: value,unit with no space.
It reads 27.5,km/h
